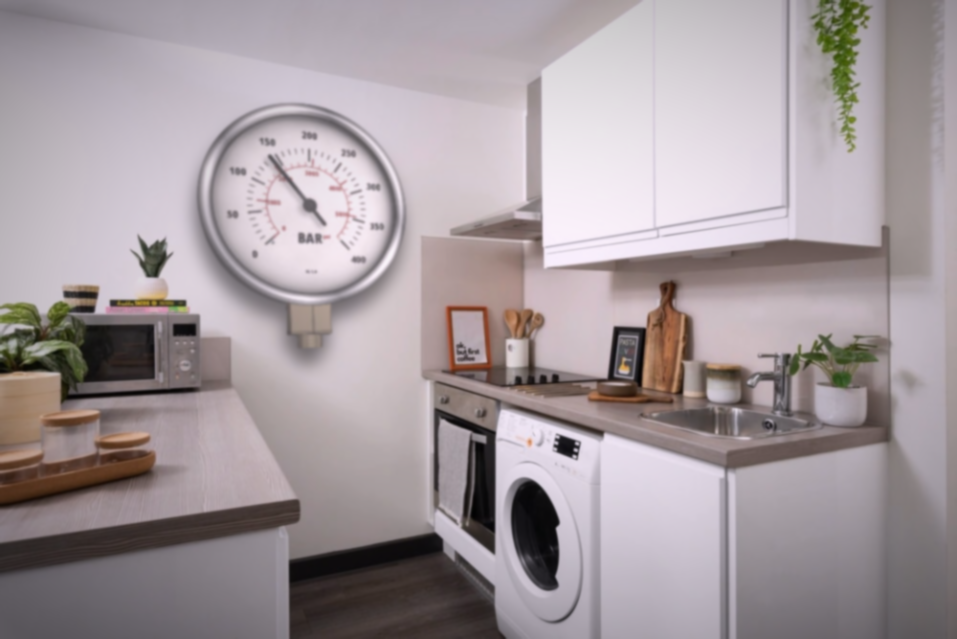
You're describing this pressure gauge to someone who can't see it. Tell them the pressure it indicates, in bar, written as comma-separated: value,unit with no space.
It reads 140,bar
